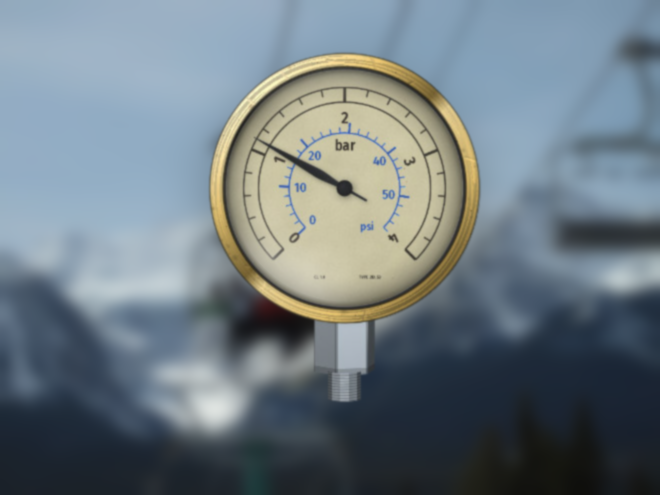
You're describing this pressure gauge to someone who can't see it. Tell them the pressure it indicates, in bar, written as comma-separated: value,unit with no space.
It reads 1.1,bar
